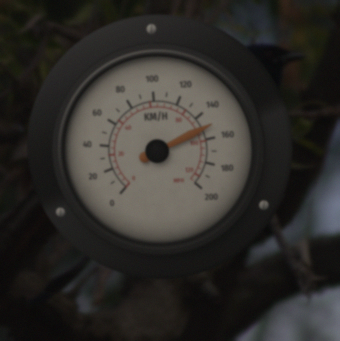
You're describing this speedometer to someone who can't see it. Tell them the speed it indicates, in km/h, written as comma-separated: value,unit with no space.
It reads 150,km/h
